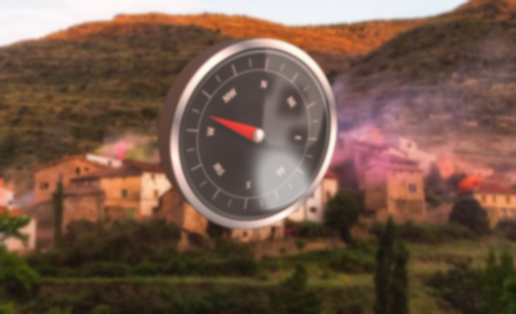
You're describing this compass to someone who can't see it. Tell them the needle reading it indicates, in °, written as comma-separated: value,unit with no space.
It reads 285,°
